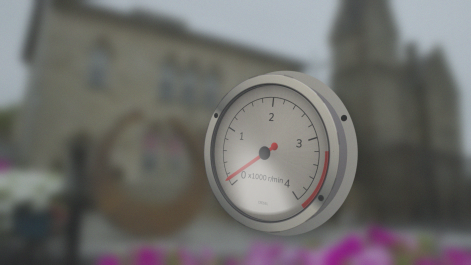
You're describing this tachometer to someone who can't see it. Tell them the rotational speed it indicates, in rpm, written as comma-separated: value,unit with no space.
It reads 100,rpm
